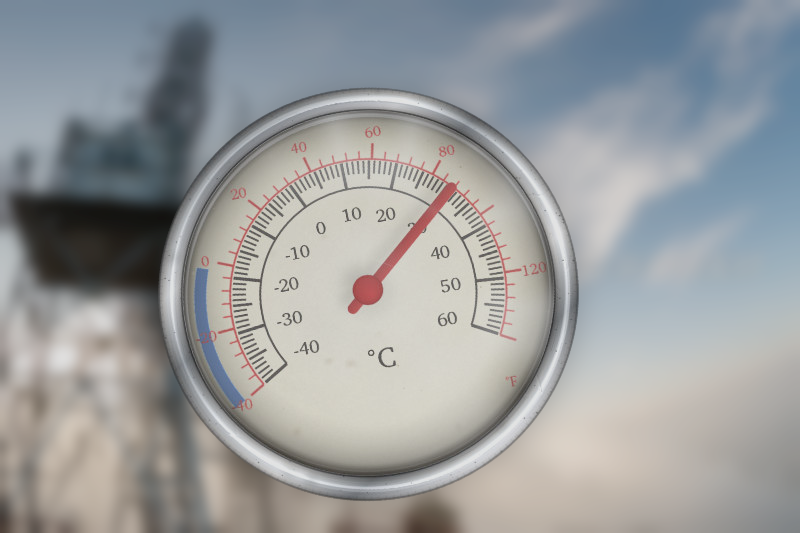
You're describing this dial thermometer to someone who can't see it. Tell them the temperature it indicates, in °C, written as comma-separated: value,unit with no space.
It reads 31,°C
